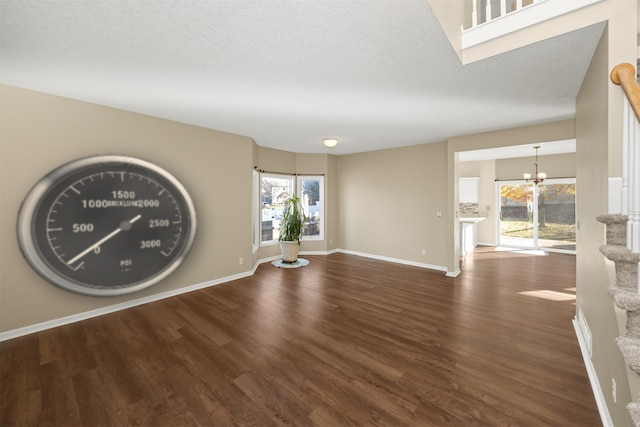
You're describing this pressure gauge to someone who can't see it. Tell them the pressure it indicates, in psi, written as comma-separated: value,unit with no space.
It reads 100,psi
